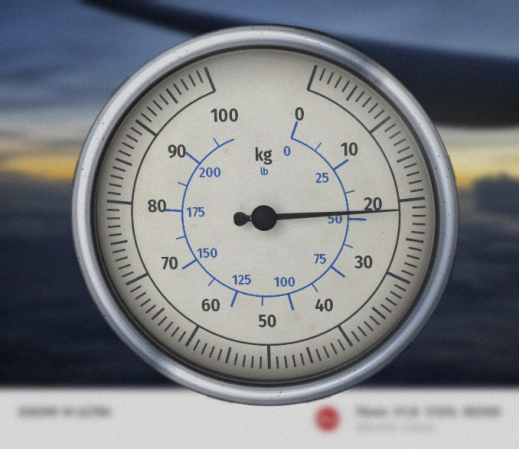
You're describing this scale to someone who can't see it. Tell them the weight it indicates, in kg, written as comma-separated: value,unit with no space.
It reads 21,kg
